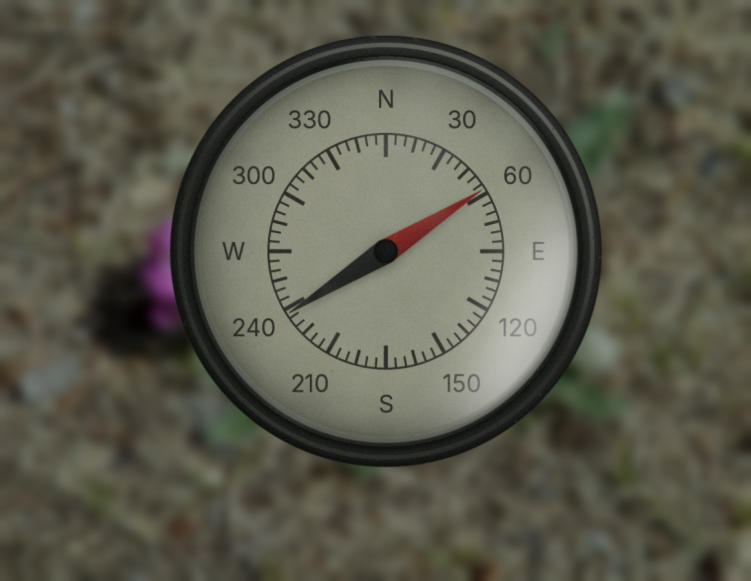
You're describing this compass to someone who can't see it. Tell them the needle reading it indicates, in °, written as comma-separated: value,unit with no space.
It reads 57.5,°
